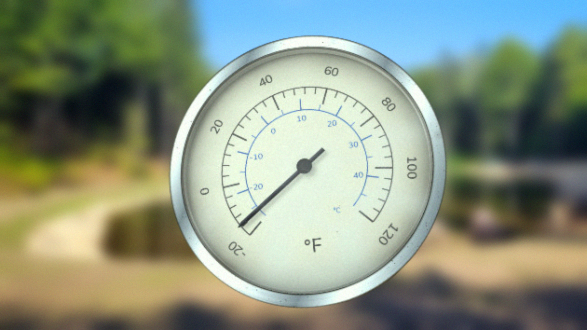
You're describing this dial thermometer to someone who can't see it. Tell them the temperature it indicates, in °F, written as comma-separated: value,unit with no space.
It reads -16,°F
